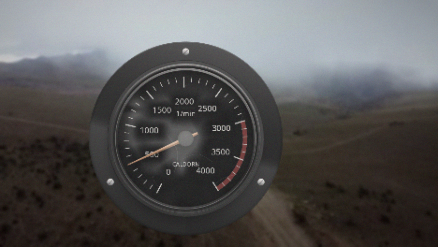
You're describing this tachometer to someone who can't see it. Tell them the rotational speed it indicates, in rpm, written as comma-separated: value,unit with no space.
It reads 500,rpm
